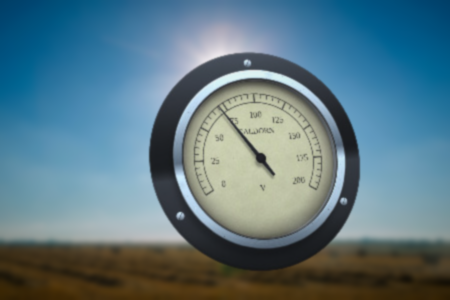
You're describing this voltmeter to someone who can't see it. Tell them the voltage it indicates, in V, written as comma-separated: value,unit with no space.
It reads 70,V
